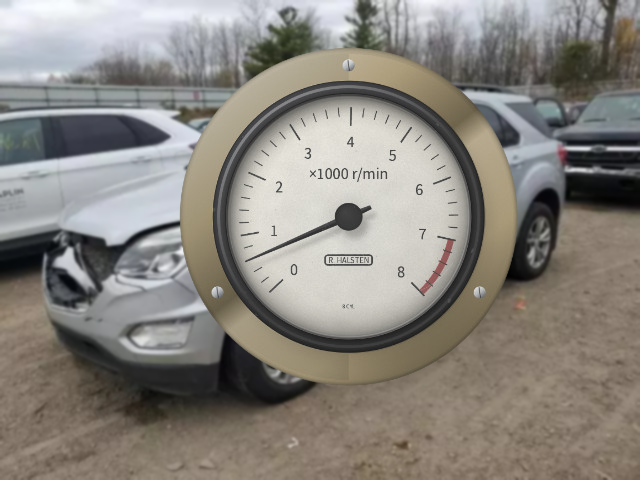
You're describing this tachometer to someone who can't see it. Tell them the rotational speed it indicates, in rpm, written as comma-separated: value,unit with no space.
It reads 600,rpm
